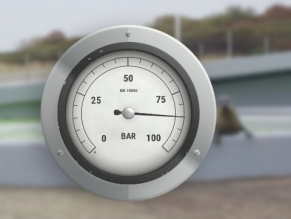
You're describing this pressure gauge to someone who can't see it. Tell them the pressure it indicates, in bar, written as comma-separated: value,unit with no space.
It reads 85,bar
